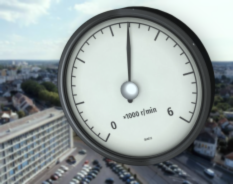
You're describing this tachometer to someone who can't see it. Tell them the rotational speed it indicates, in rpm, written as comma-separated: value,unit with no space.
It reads 3400,rpm
